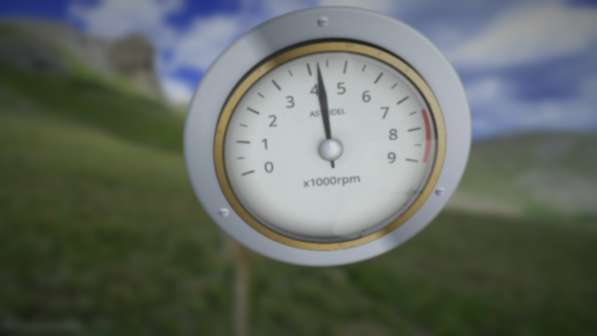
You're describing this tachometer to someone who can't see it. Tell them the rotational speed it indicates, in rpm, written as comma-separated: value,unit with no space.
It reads 4250,rpm
